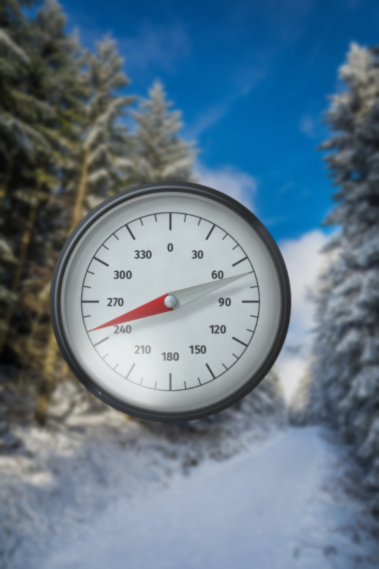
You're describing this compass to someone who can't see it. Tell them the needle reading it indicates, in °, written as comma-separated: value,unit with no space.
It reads 250,°
